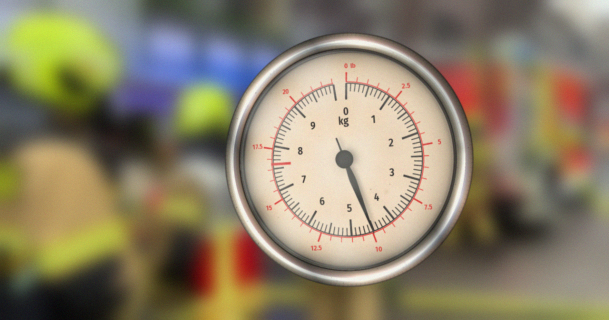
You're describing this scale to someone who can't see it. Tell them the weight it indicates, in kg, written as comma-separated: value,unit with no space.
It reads 4.5,kg
